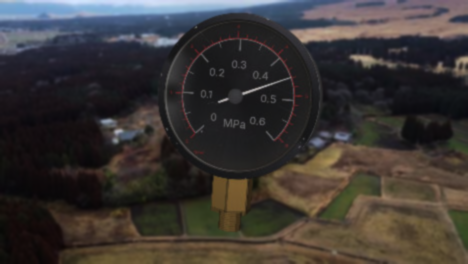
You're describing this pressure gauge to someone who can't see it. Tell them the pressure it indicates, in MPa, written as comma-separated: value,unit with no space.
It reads 0.45,MPa
